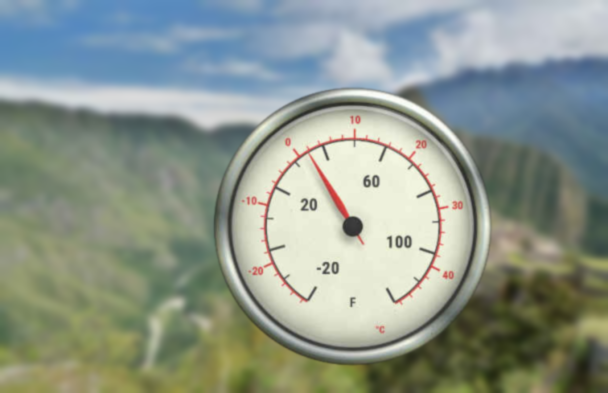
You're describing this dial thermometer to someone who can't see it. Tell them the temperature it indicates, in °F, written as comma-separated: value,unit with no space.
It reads 35,°F
